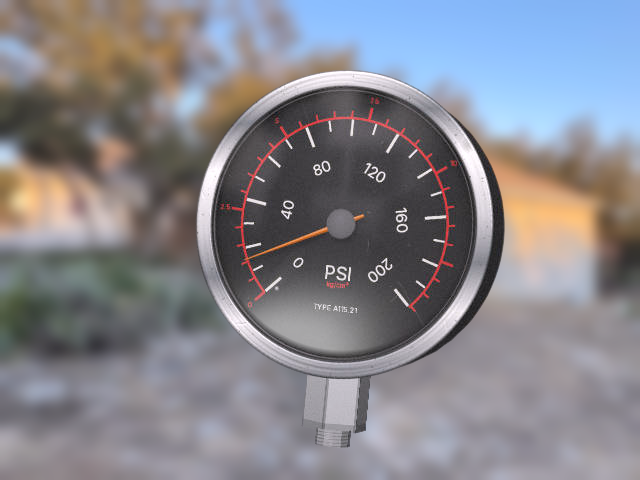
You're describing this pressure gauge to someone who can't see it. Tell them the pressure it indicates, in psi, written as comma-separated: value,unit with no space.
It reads 15,psi
